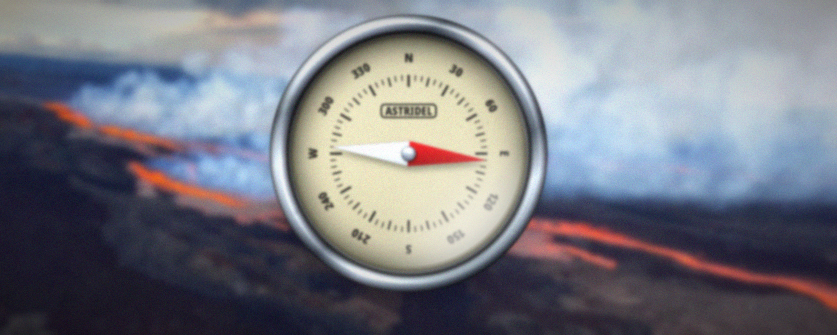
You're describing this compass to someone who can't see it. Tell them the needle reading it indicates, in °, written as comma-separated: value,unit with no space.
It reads 95,°
